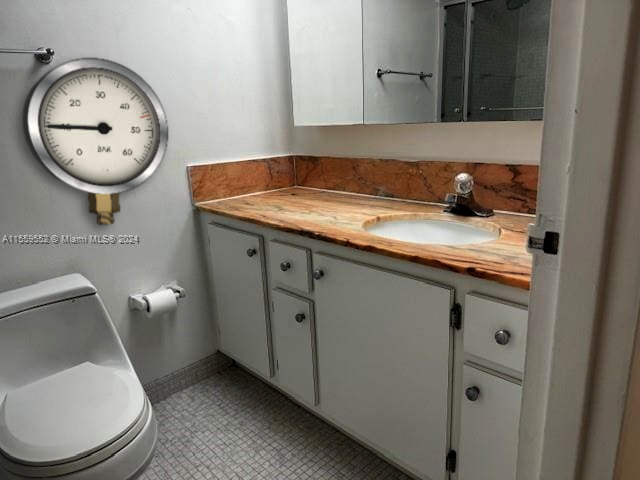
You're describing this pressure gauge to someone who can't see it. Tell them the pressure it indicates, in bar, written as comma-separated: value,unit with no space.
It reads 10,bar
